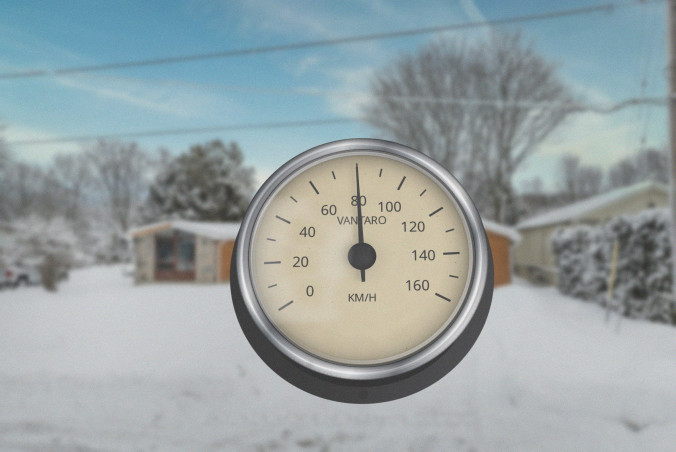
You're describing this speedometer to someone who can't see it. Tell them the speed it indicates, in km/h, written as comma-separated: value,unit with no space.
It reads 80,km/h
